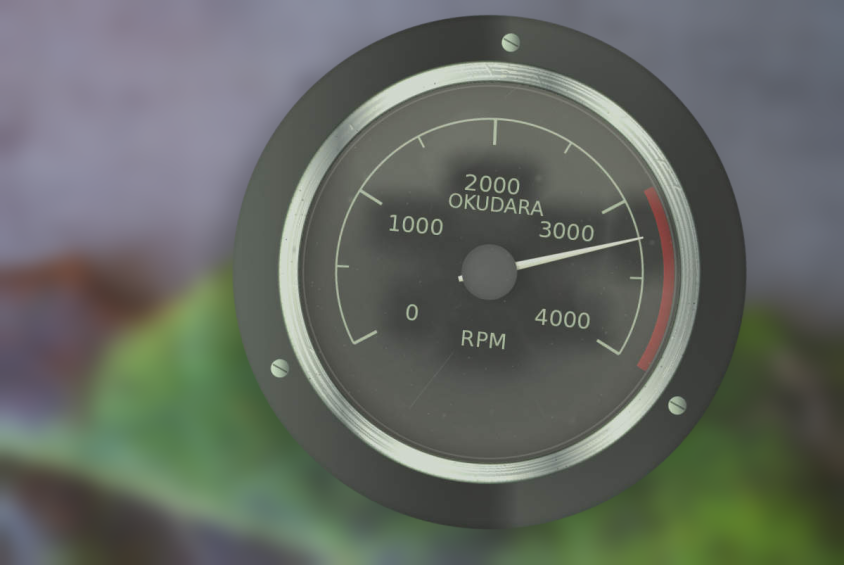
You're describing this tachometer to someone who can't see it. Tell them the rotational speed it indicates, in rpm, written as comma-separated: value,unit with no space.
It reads 3250,rpm
